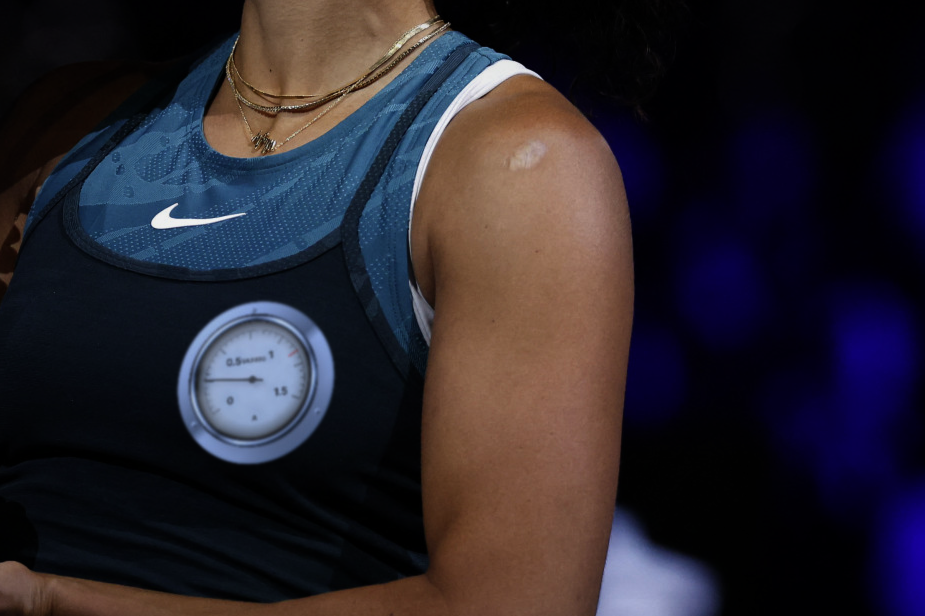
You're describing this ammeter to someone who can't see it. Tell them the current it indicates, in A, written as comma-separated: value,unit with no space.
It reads 0.25,A
